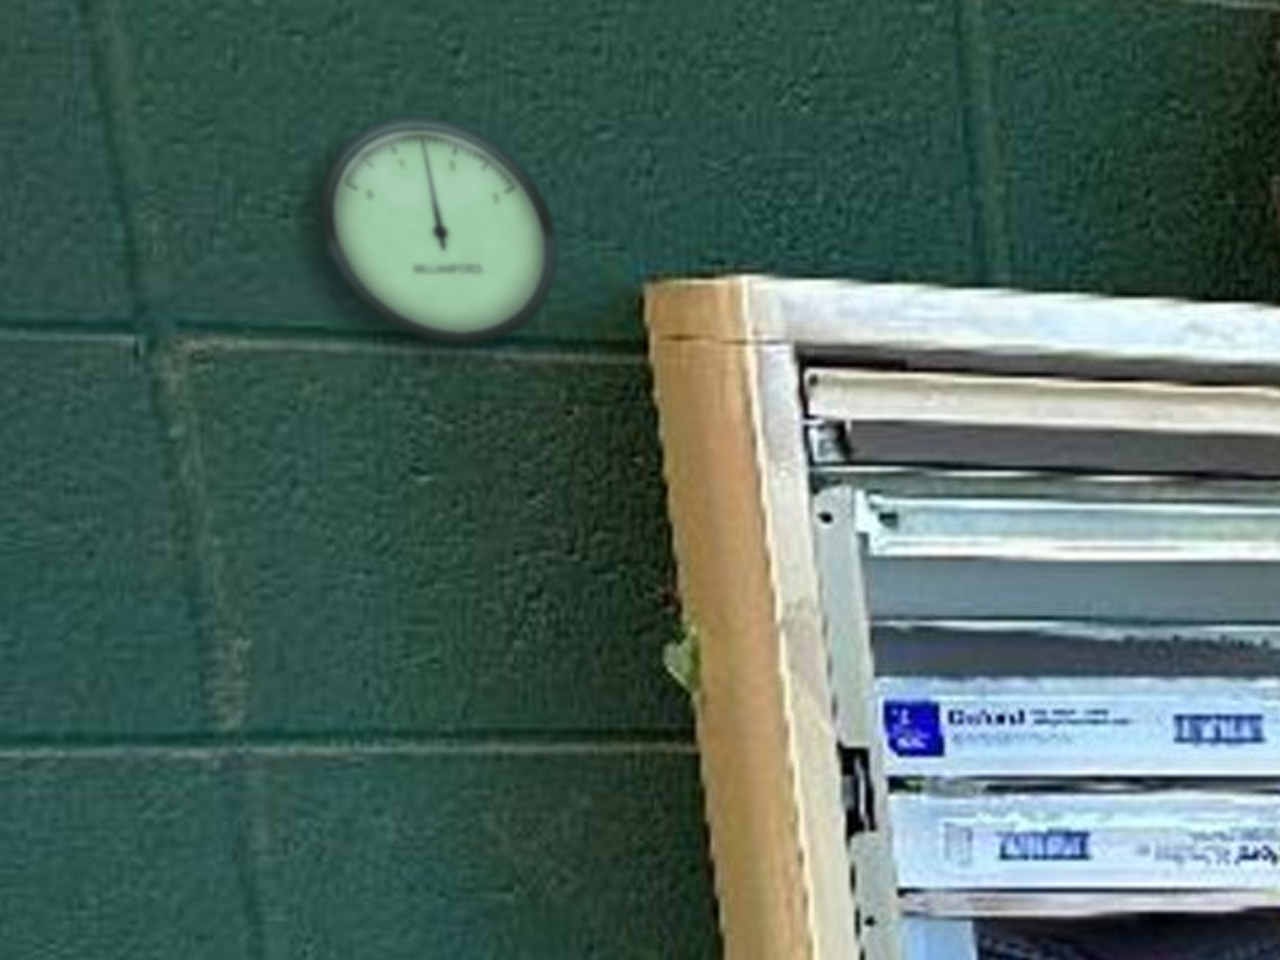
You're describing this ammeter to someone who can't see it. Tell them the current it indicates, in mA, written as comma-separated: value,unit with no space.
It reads 1.5,mA
